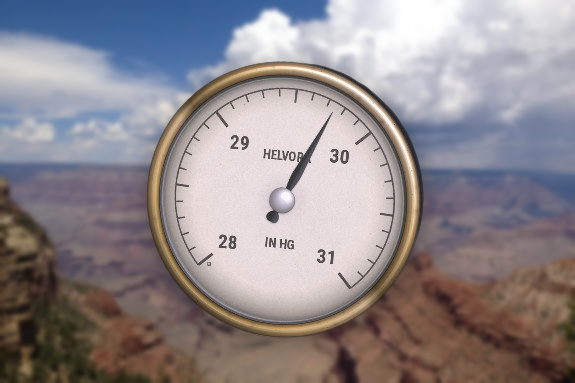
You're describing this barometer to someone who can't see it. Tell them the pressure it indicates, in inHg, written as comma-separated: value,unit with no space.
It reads 29.75,inHg
